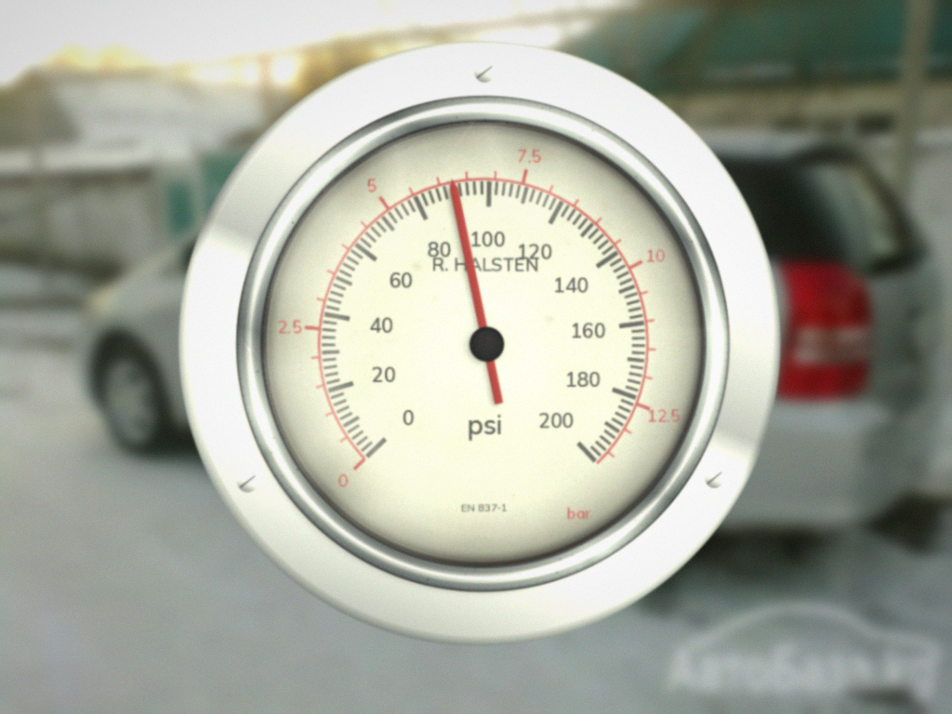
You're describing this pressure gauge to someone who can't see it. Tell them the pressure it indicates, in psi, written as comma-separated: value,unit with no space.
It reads 90,psi
